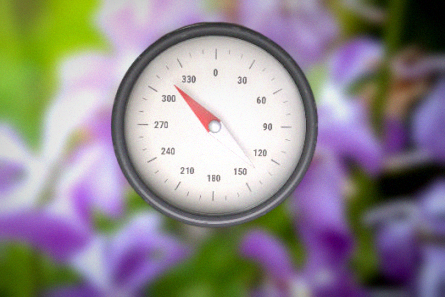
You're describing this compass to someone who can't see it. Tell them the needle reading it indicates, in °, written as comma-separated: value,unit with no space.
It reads 315,°
